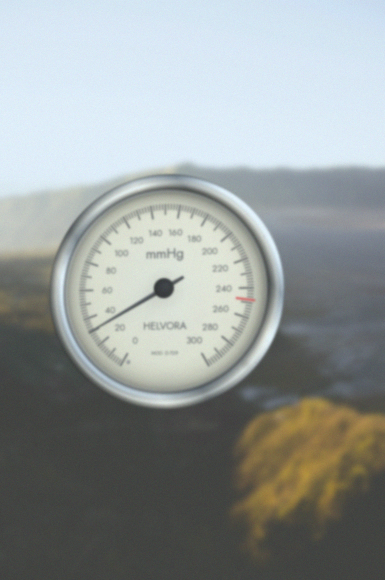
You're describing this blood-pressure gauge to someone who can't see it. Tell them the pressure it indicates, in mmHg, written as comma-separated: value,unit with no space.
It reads 30,mmHg
